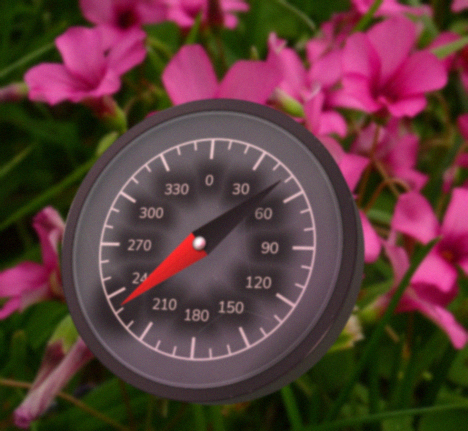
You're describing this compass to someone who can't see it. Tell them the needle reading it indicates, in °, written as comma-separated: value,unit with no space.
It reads 230,°
